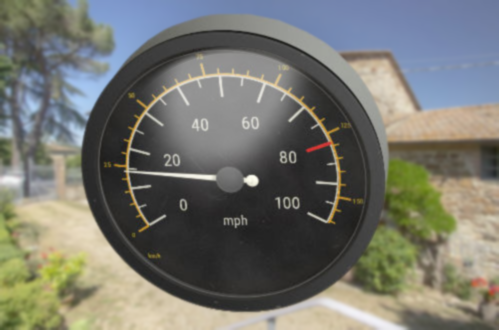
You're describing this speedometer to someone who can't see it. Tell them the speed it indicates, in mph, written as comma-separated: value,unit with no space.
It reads 15,mph
